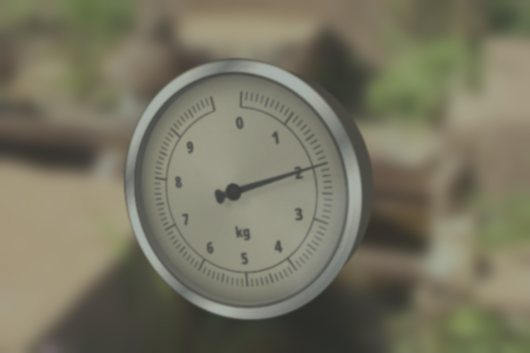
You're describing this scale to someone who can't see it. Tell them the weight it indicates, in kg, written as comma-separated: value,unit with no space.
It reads 2,kg
